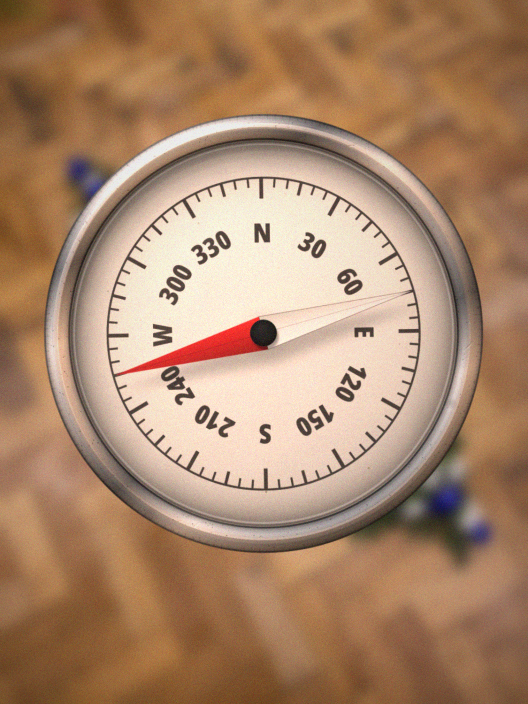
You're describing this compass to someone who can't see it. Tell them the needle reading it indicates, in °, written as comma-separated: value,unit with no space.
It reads 255,°
